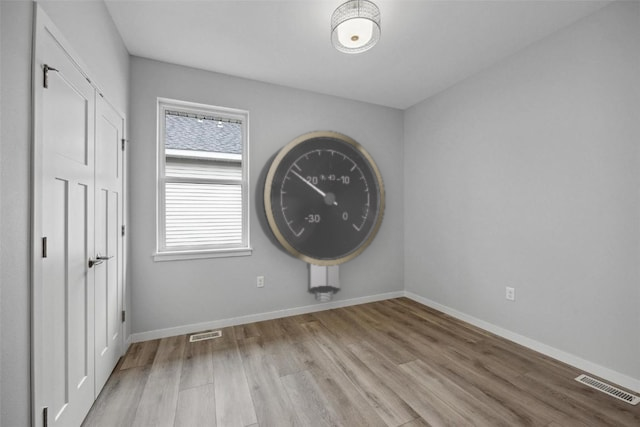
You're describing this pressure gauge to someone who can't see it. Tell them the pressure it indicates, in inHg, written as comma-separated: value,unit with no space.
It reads -21,inHg
